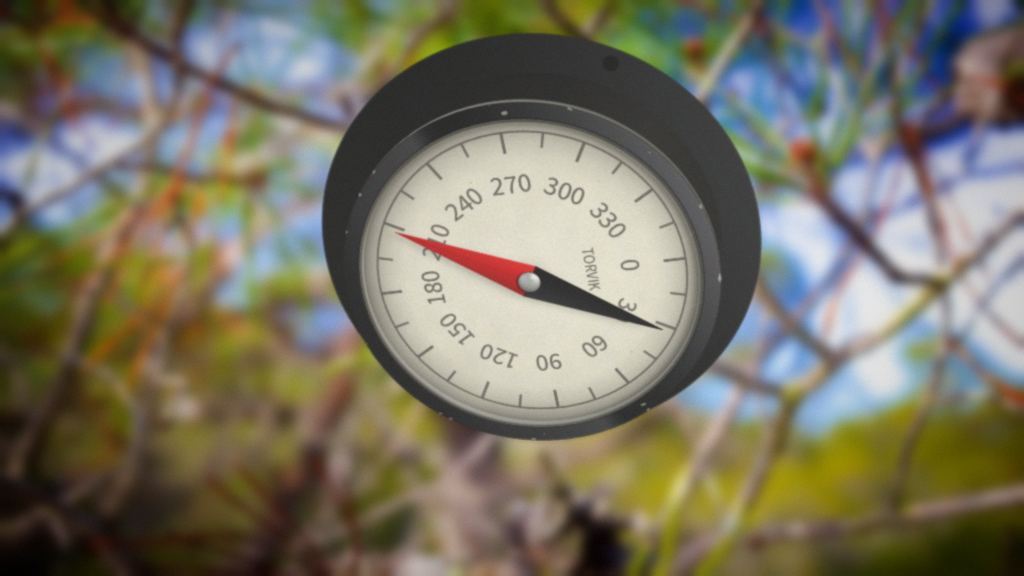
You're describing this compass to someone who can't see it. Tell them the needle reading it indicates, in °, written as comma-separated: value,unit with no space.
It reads 210,°
